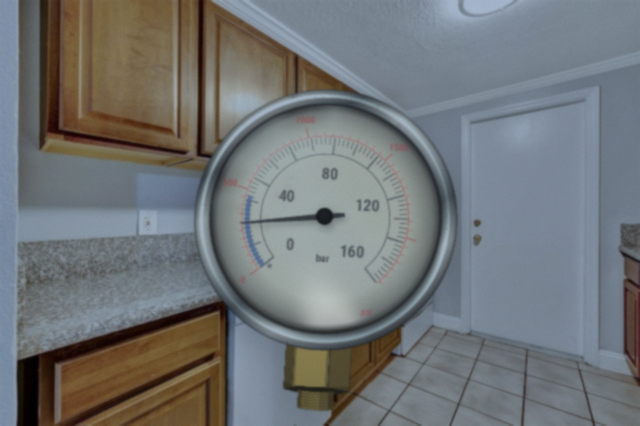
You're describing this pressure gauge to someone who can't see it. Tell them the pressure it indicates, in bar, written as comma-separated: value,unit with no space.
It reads 20,bar
